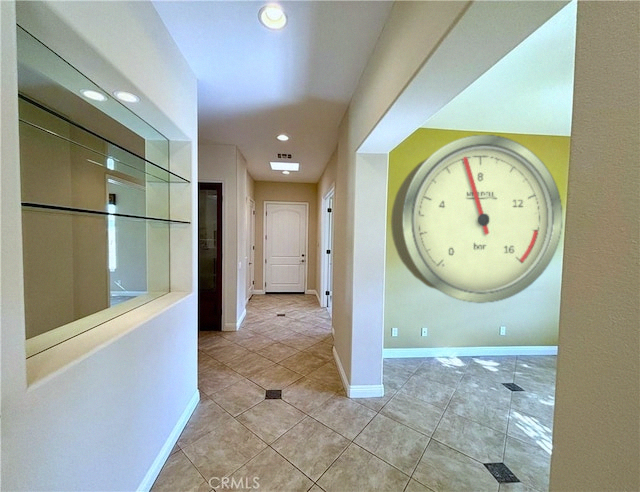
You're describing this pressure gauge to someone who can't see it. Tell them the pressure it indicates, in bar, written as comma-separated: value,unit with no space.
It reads 7,bar
